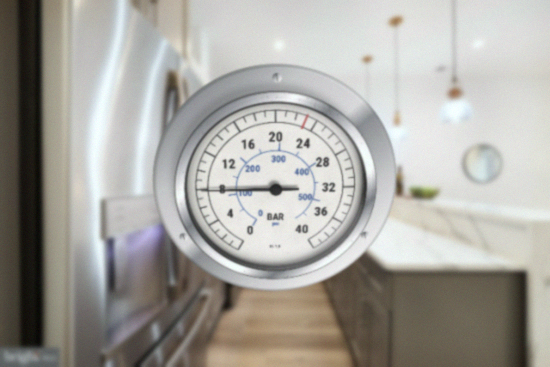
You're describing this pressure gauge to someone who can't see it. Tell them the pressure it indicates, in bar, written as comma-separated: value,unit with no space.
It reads 8,bar
